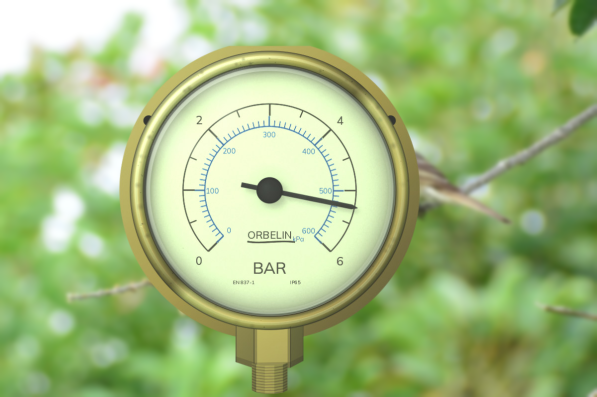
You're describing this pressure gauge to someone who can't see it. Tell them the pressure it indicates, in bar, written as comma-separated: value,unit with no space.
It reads 5.25,bar
